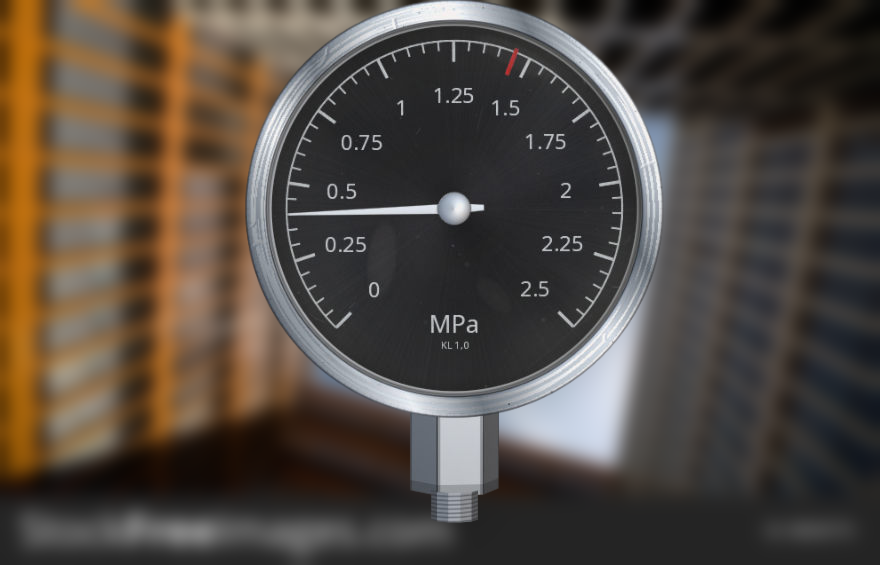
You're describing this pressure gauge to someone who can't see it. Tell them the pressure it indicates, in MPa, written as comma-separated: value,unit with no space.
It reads 0.4,MPa
